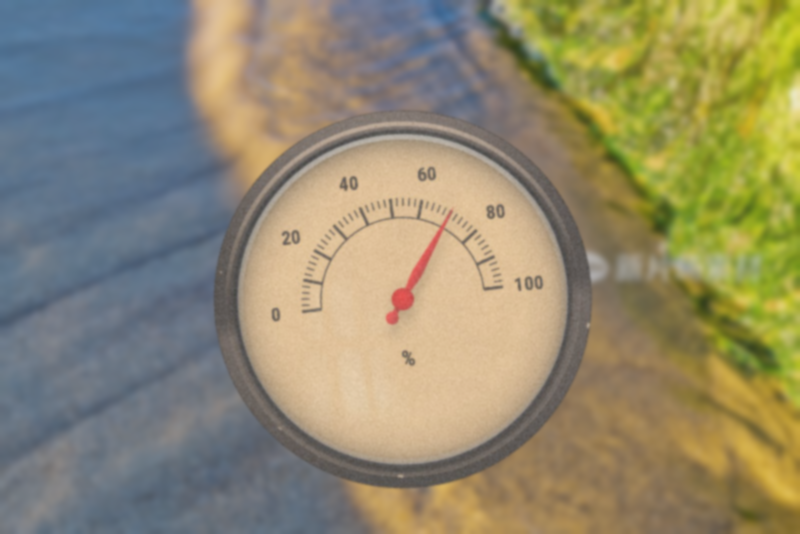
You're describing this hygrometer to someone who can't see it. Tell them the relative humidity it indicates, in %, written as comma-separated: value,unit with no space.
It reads 70,%
